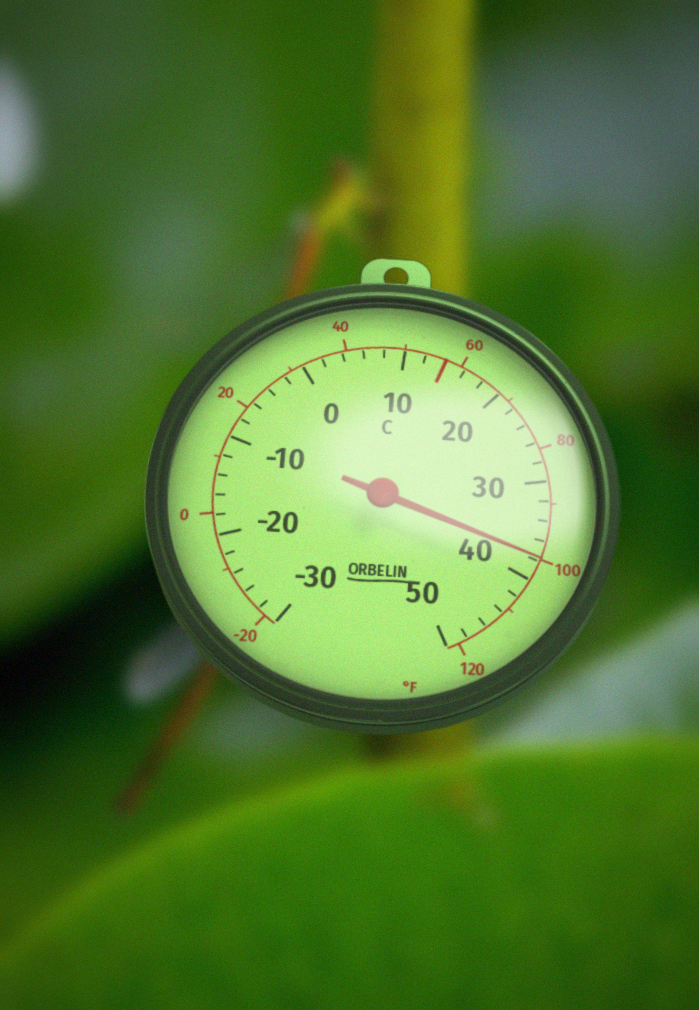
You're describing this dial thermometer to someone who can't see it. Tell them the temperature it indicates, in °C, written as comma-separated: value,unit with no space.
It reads 38,°C
